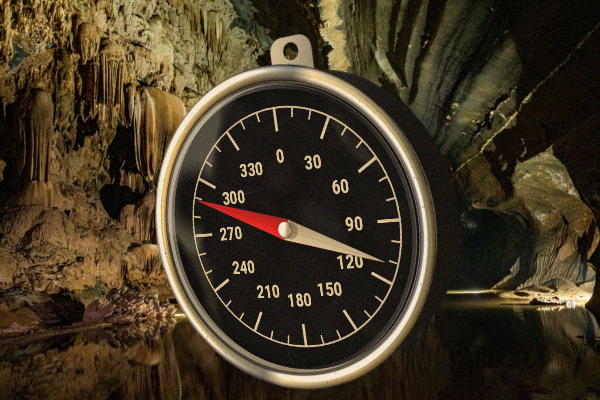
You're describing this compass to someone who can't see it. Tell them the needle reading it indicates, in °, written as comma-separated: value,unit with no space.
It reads 290,°
